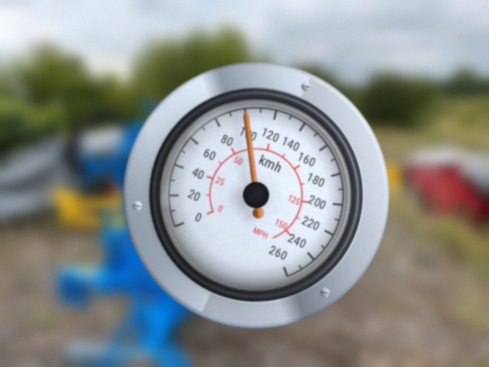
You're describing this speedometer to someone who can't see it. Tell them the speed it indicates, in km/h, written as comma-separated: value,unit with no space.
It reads 100,km/h
